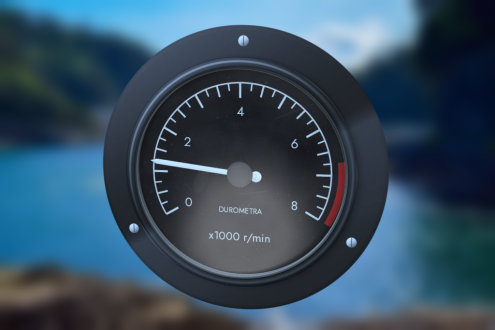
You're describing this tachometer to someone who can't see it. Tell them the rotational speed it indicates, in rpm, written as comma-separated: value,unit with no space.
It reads 1250,rpm
